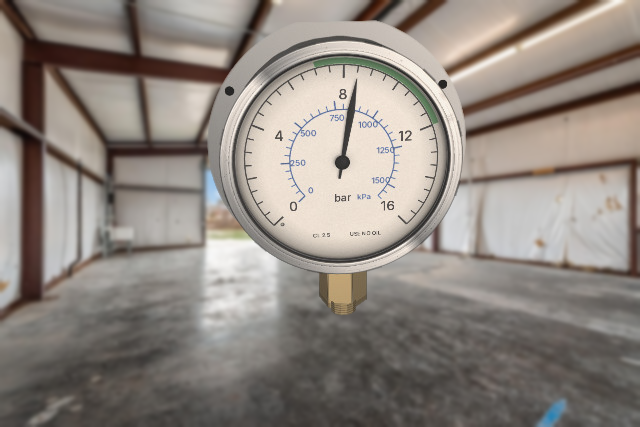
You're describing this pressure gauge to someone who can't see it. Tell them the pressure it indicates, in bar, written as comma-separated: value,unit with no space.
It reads 8.5,bar
